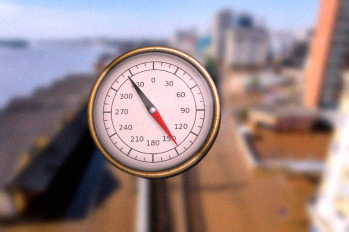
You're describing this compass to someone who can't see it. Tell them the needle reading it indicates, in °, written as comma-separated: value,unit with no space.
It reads 145,°
